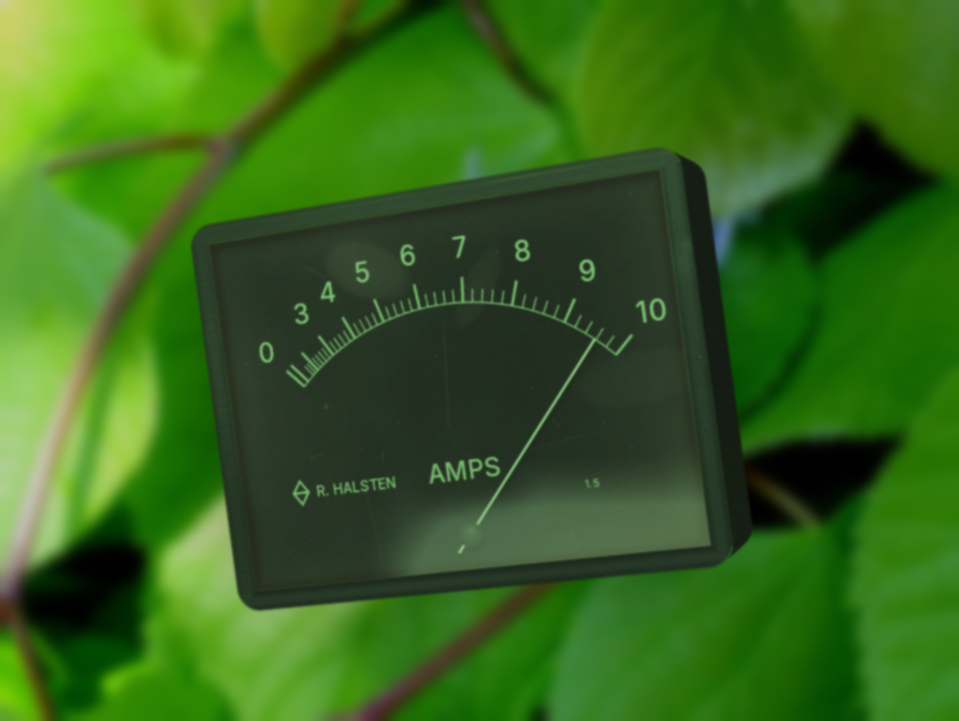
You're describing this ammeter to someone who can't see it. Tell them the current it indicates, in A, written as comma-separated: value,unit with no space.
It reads 9.6,A
